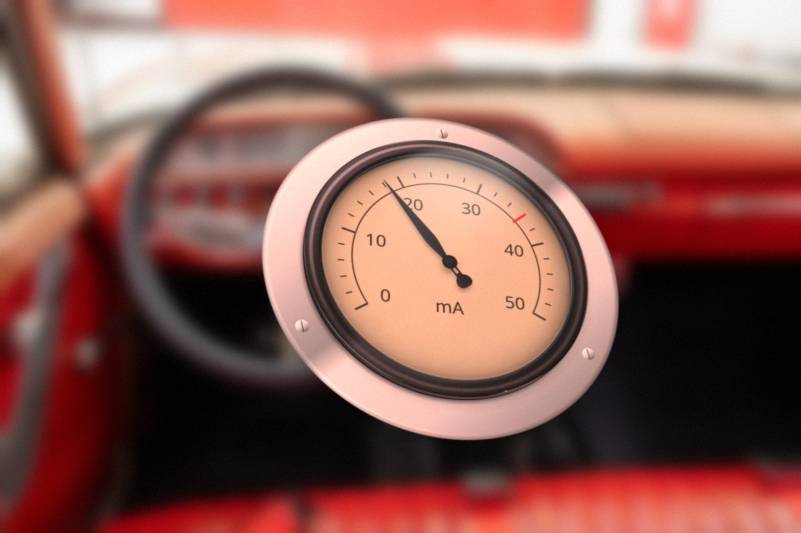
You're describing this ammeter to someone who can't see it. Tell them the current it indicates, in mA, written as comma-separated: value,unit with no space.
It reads 18,mA
